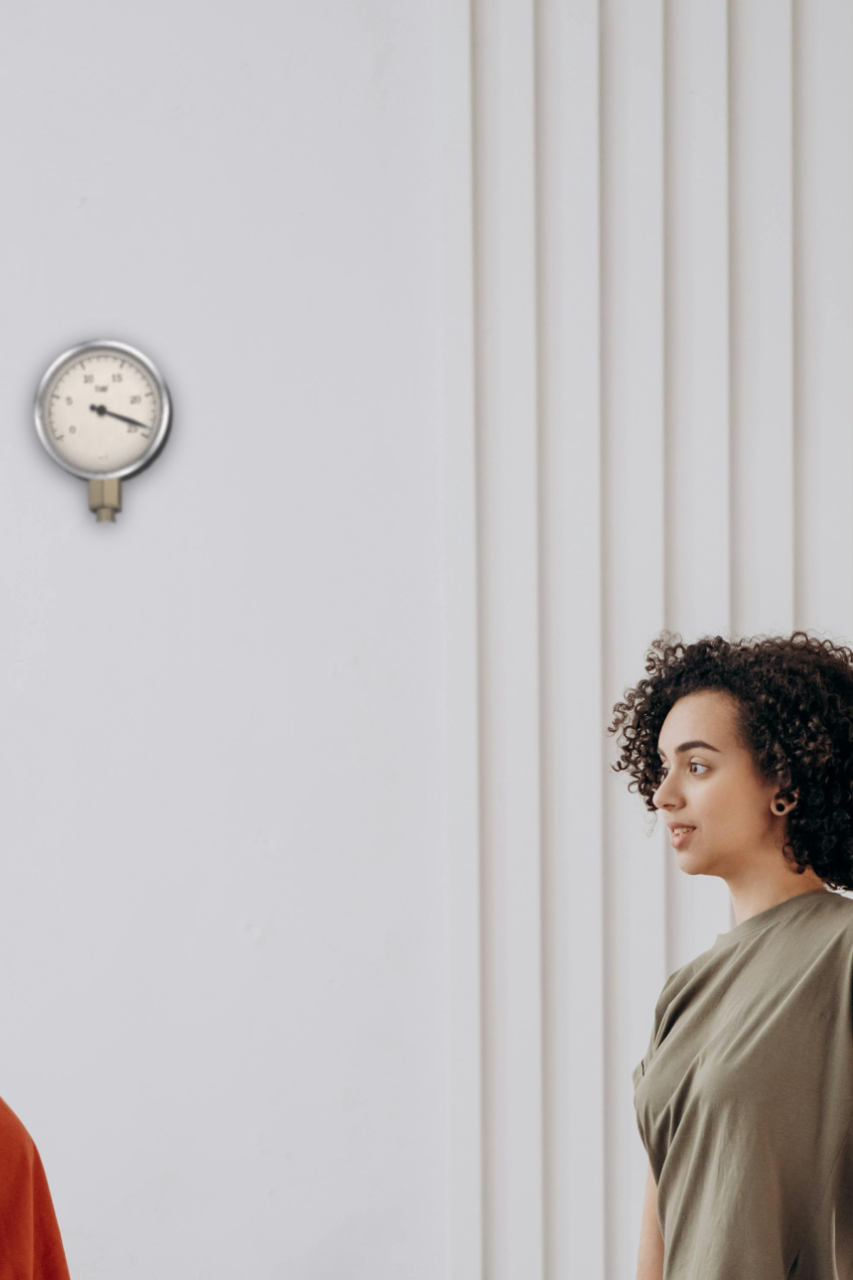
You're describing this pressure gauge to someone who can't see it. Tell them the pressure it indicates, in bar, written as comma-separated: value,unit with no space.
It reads 24,bar
